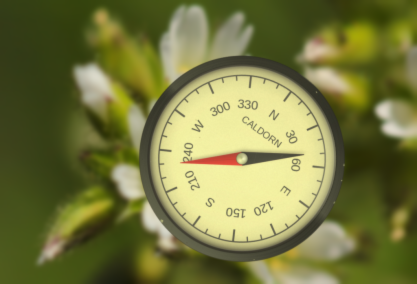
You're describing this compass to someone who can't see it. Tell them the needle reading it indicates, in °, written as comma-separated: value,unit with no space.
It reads 230,°
